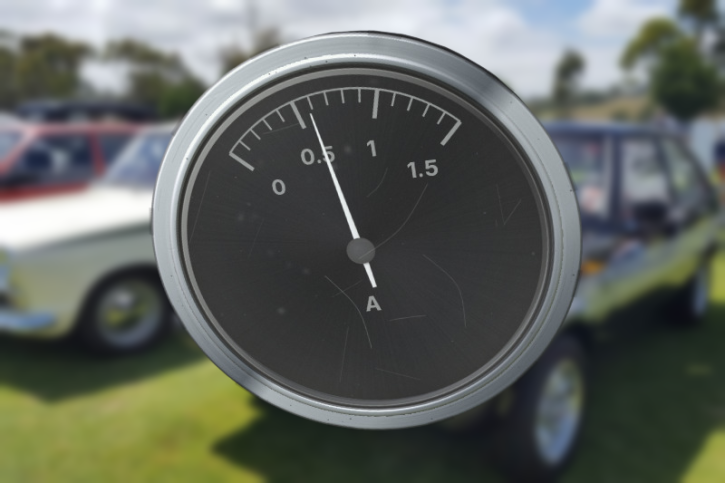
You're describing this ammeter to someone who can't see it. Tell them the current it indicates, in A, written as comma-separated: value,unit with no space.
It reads 0.6,A
